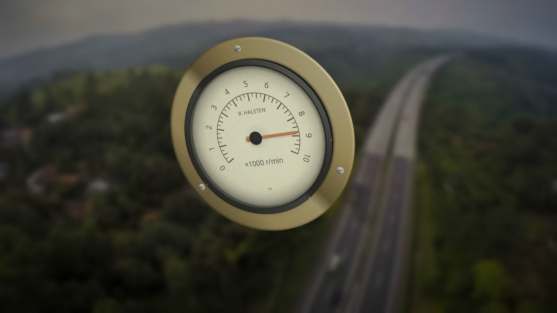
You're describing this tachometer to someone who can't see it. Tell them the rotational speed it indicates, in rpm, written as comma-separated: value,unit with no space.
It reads 8750,rpm
